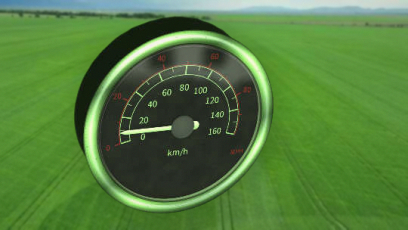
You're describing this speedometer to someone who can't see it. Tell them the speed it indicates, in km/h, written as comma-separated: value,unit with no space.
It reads 10,km/h
